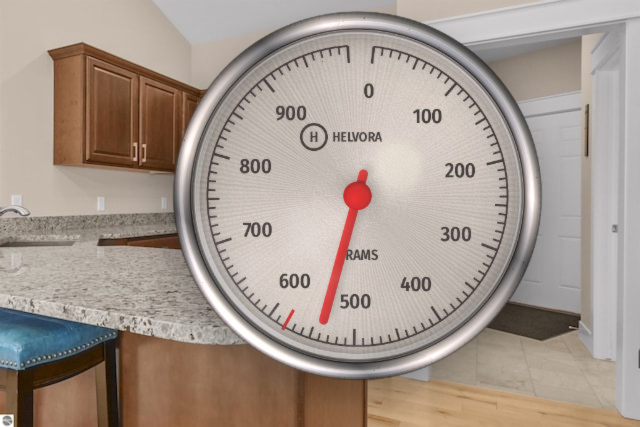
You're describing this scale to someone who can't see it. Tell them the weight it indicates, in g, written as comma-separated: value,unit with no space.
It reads 540,g
